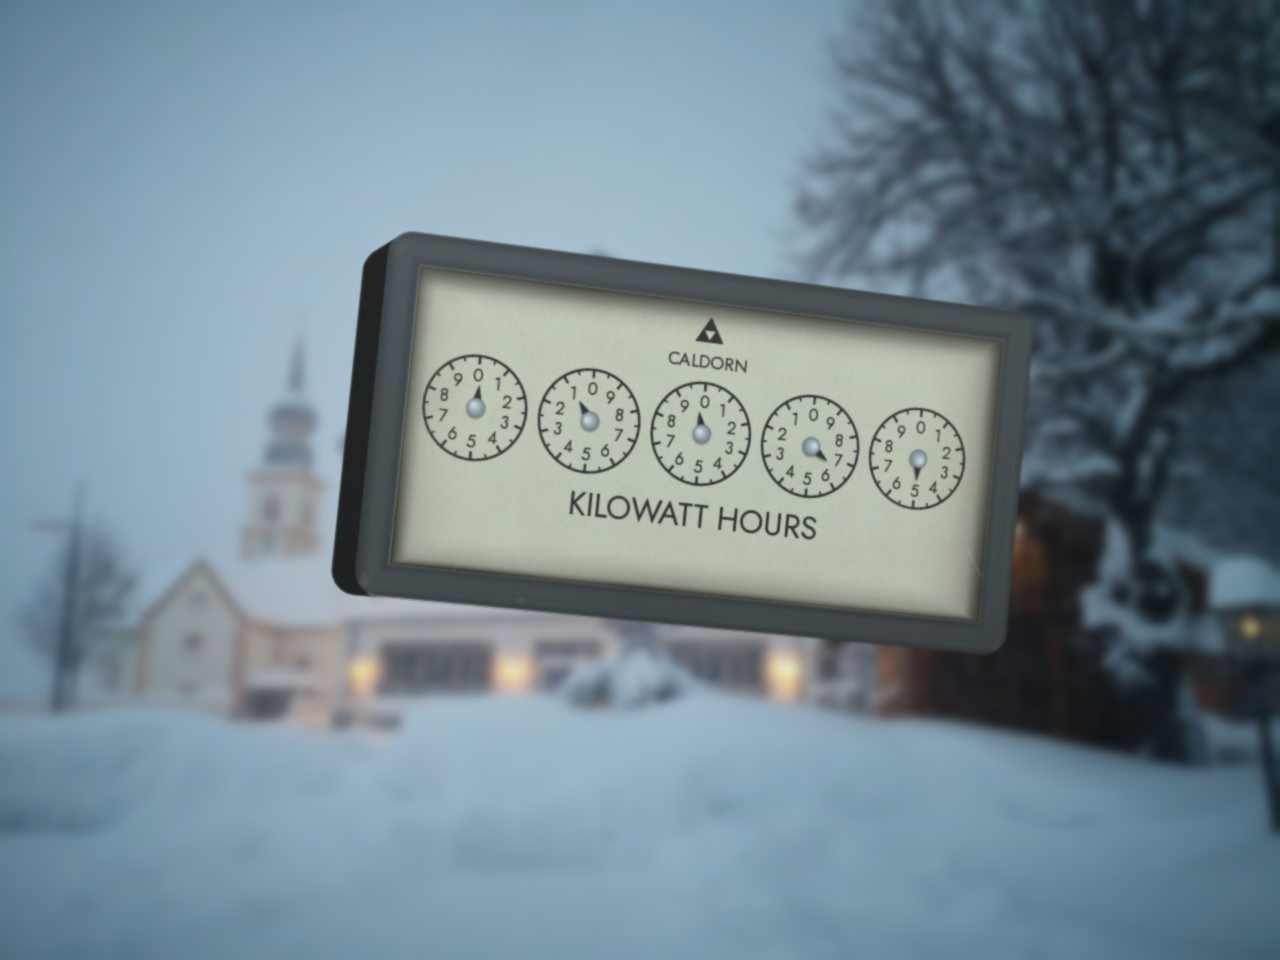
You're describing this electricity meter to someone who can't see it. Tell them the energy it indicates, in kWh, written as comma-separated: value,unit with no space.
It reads 965,kWh
